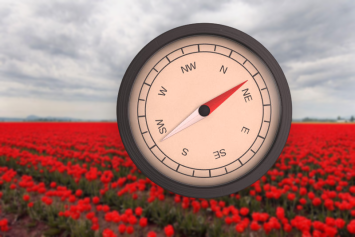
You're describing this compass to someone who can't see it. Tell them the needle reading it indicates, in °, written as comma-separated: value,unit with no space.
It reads 30,°
